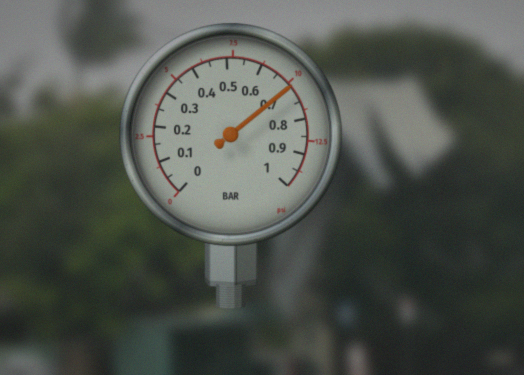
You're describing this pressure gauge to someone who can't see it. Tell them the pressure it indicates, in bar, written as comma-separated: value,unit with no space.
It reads 0.7,bar
